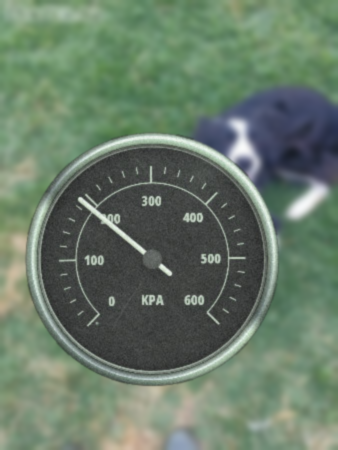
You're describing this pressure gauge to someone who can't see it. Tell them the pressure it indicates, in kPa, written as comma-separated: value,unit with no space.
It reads 190,kPa
